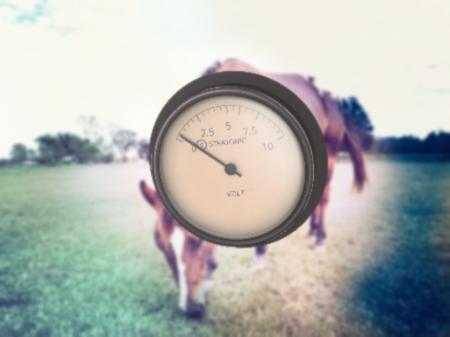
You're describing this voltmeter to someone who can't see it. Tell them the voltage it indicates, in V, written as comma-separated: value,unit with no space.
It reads 0.5,V
